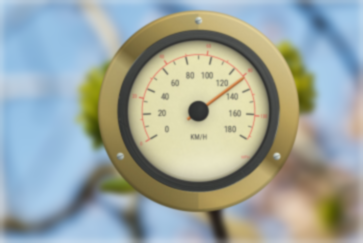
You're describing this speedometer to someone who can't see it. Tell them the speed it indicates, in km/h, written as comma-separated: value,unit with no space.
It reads 130,km/h
